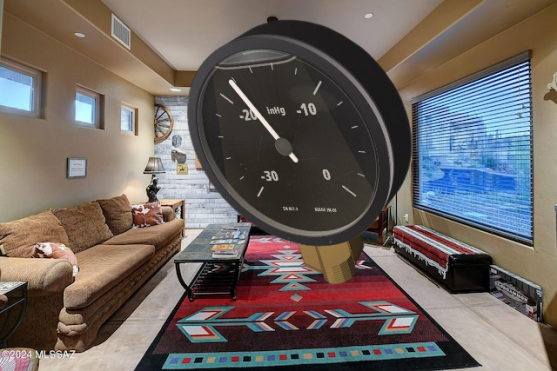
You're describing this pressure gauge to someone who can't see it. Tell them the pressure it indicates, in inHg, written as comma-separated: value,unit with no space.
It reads -18,inHg
